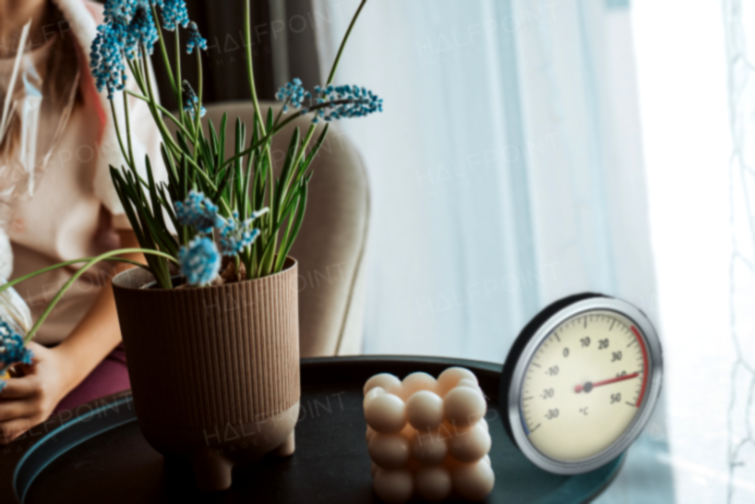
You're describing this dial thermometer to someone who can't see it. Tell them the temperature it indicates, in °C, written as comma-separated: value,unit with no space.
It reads 40,°C
